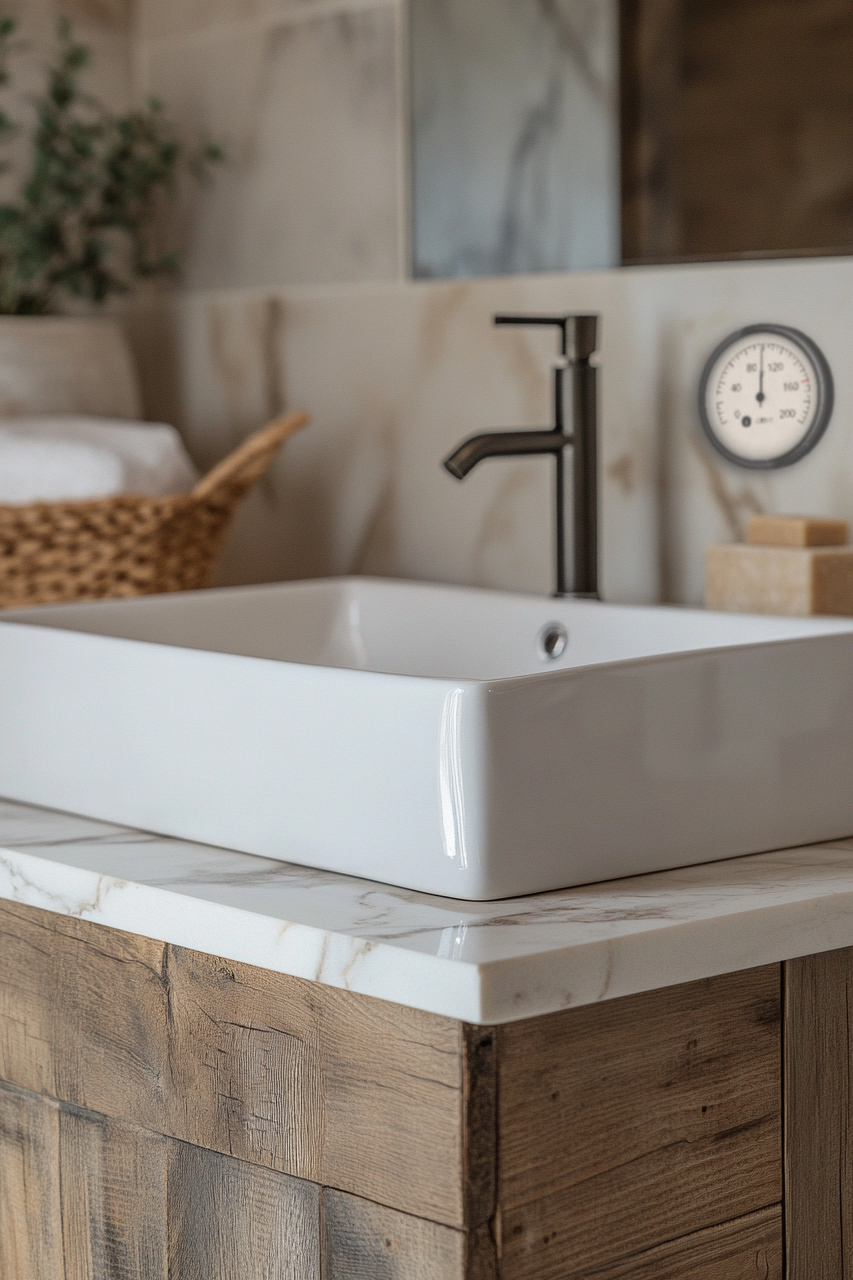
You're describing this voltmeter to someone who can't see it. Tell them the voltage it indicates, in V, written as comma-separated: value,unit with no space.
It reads 100,V
